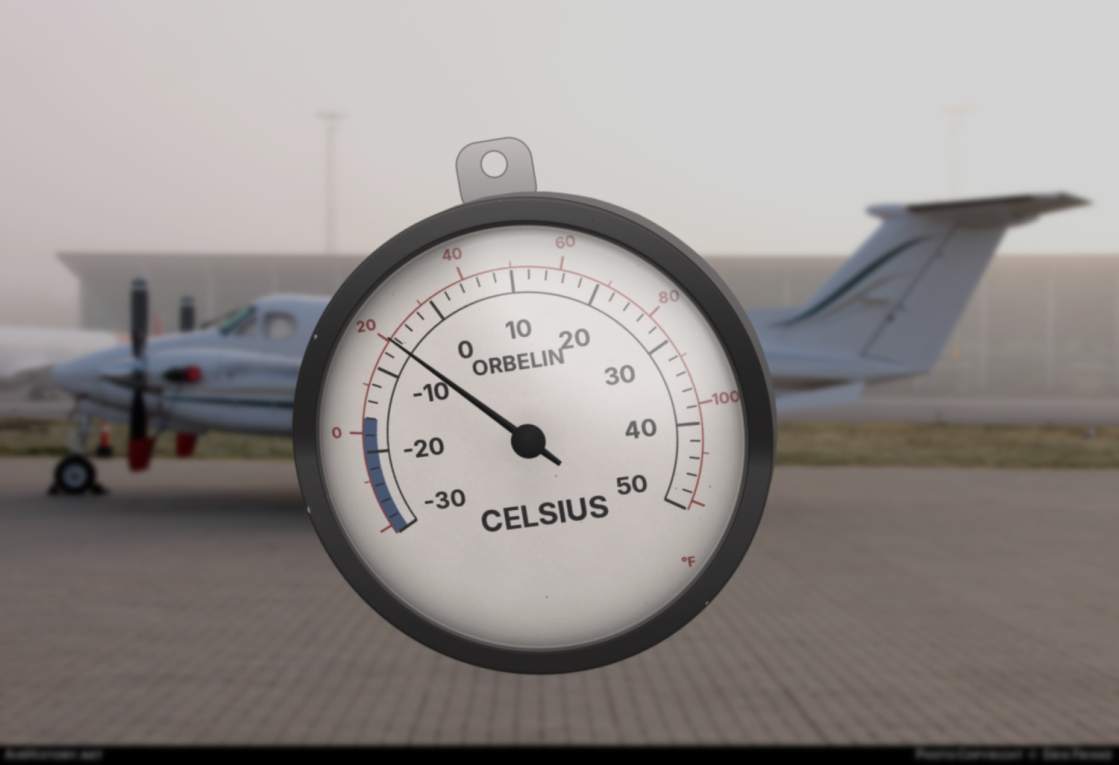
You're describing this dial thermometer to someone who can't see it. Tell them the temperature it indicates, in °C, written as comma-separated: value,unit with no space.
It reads -6,°C
